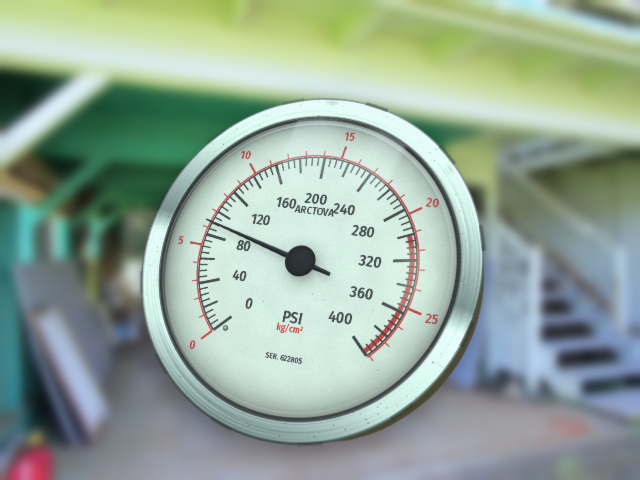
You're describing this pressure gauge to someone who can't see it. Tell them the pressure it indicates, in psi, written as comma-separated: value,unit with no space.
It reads 90,psi
